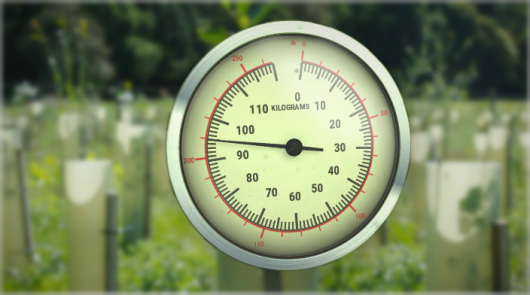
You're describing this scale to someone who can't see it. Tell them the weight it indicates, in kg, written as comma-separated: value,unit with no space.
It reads 95,kg
